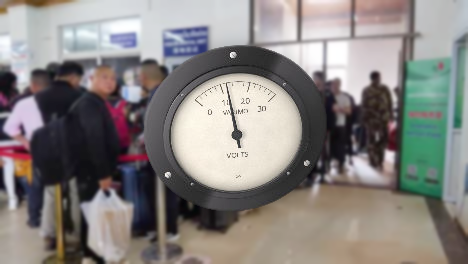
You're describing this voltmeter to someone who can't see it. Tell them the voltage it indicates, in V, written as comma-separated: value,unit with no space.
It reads 12,V
